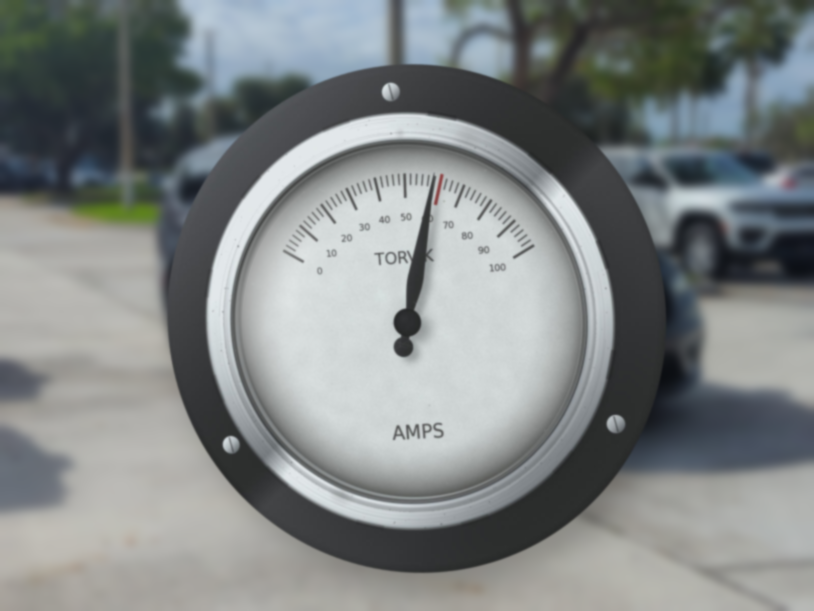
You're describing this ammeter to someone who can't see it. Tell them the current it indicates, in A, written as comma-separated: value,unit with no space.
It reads 60,A
